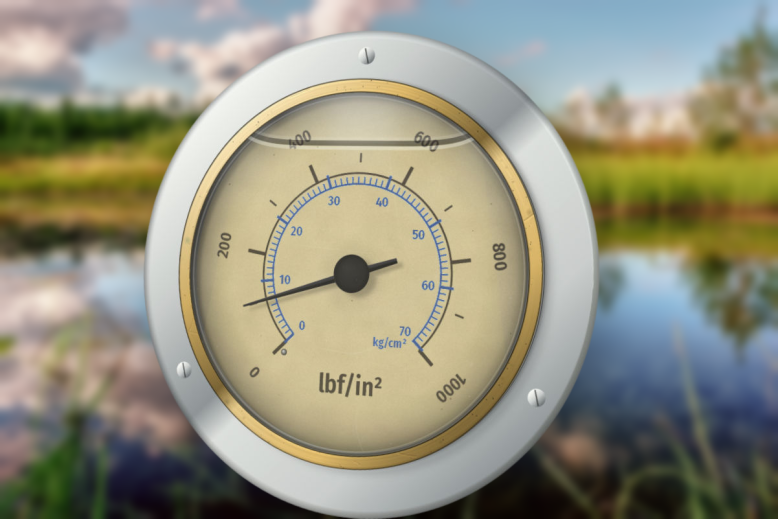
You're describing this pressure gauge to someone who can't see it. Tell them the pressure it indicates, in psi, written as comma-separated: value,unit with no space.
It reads 100,psi
